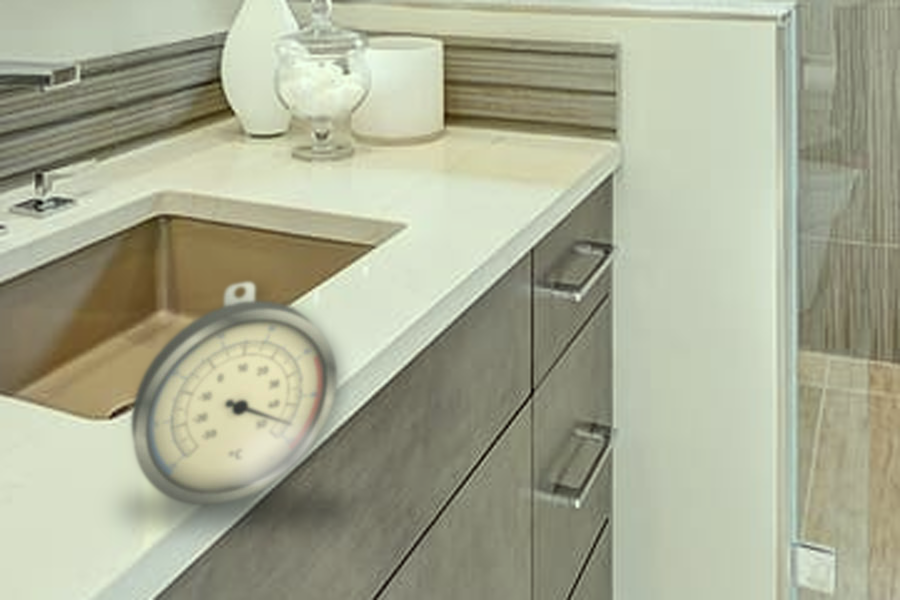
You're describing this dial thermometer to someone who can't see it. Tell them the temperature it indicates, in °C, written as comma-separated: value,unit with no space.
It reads 45,°C
